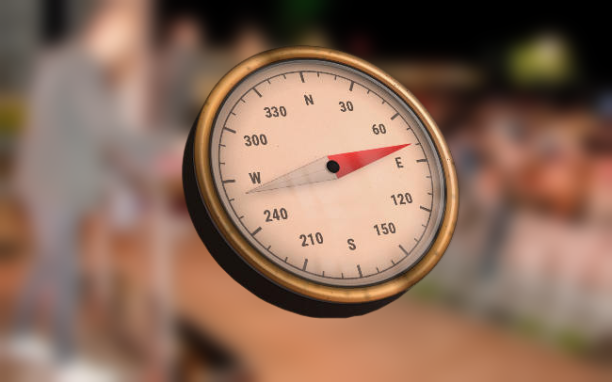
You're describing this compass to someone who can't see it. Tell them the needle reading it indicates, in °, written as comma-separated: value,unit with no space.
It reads 80,°
